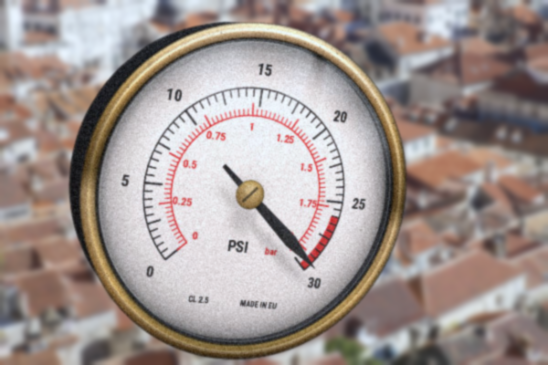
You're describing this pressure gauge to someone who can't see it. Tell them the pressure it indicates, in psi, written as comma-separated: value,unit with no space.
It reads 29.5,psi
